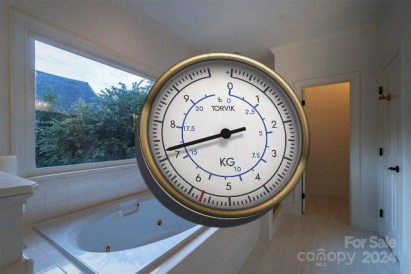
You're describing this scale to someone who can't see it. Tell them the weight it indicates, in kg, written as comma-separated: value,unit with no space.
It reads 7.2,kg
